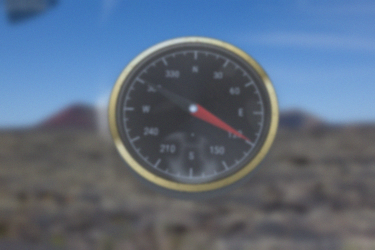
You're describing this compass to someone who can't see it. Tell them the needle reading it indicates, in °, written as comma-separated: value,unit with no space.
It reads 120,°
